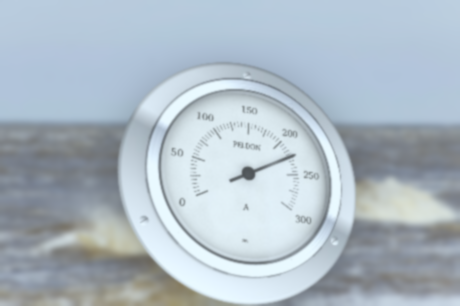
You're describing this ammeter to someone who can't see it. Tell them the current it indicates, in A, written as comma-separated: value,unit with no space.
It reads 225,A
